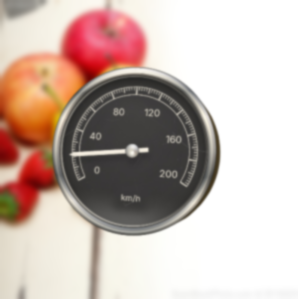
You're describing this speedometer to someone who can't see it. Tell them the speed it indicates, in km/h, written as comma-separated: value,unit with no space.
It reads 20,km/h
